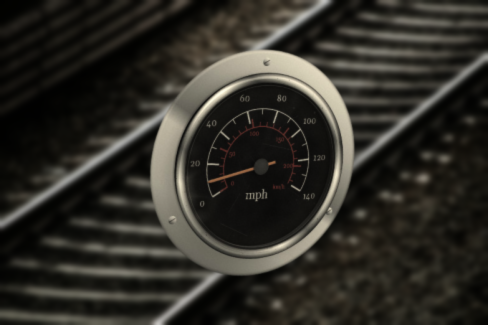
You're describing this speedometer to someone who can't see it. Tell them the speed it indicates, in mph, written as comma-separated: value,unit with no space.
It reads 10,mph
